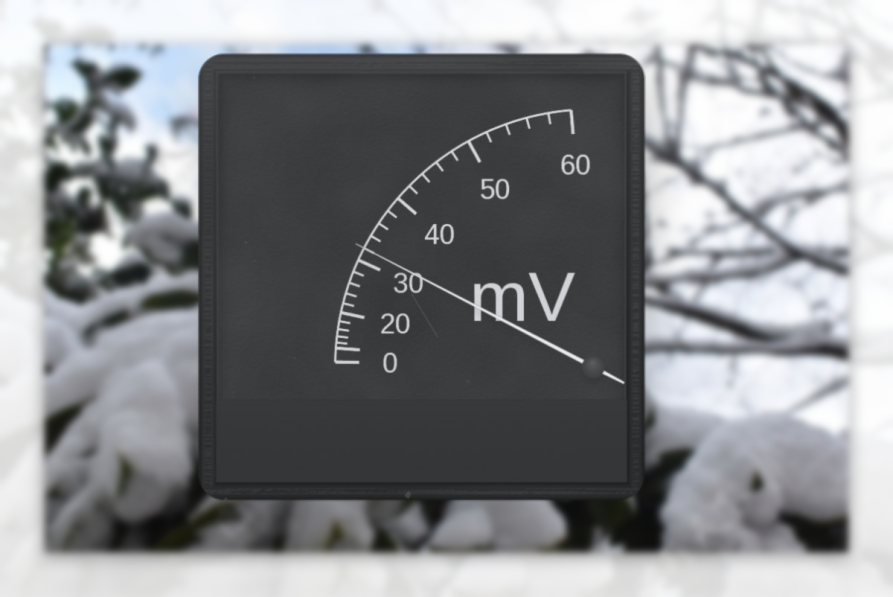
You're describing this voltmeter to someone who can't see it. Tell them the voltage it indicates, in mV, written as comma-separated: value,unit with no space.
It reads 32,mV
